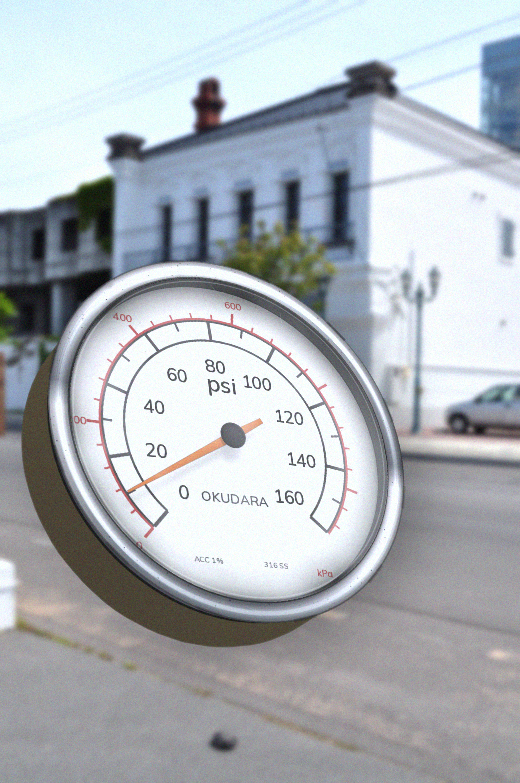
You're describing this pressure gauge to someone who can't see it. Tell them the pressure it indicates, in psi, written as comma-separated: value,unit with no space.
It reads 10,psi
